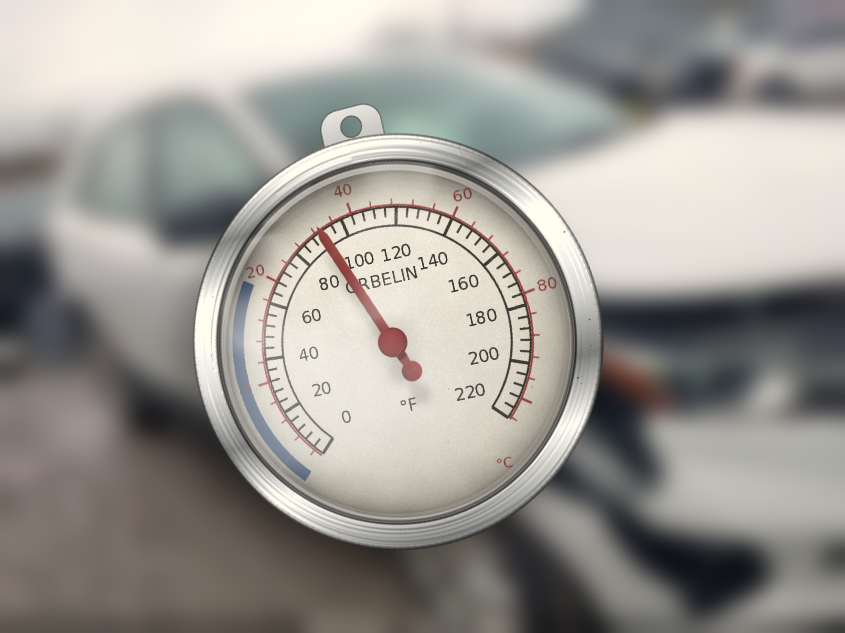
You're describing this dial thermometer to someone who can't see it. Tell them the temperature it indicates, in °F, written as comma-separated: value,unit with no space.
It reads 92,°F
